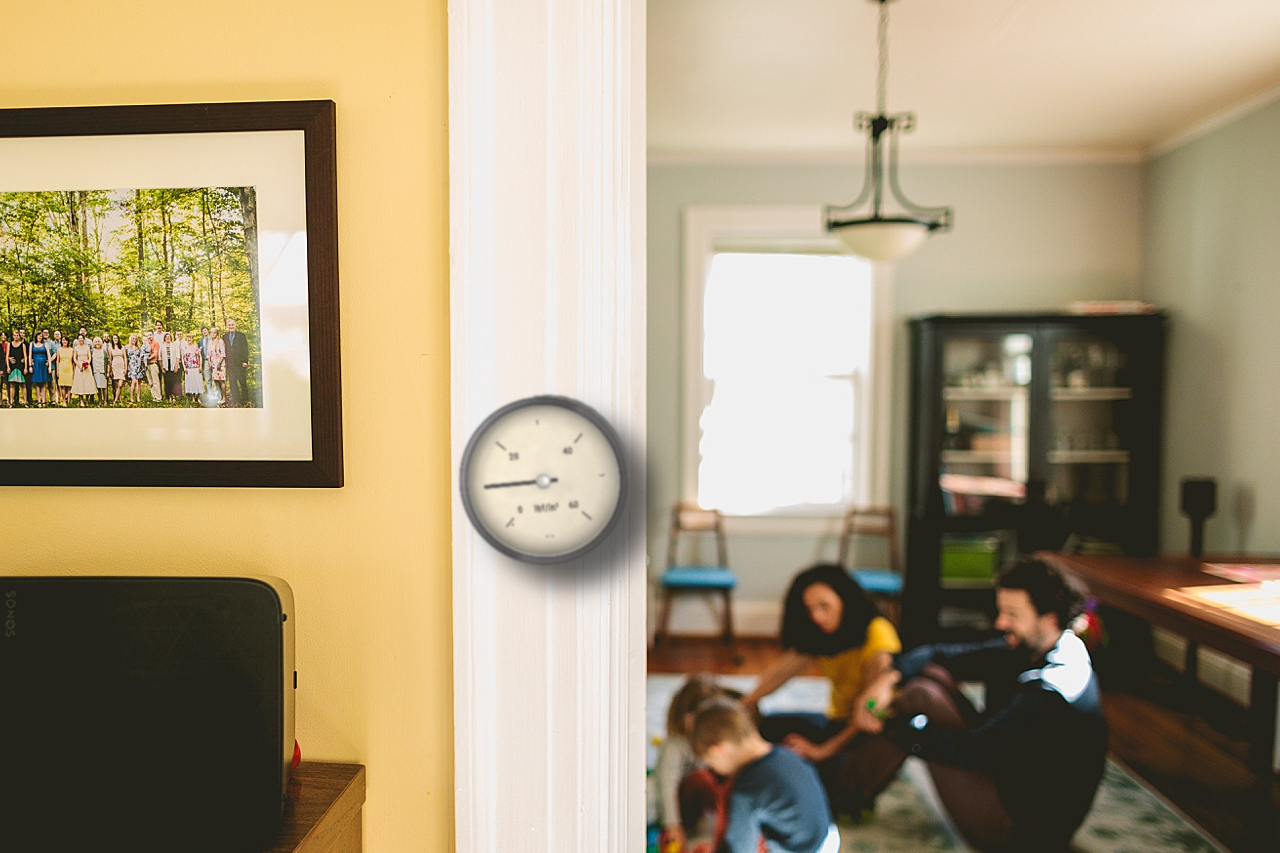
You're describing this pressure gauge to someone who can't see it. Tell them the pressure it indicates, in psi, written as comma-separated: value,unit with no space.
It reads 10,psi
